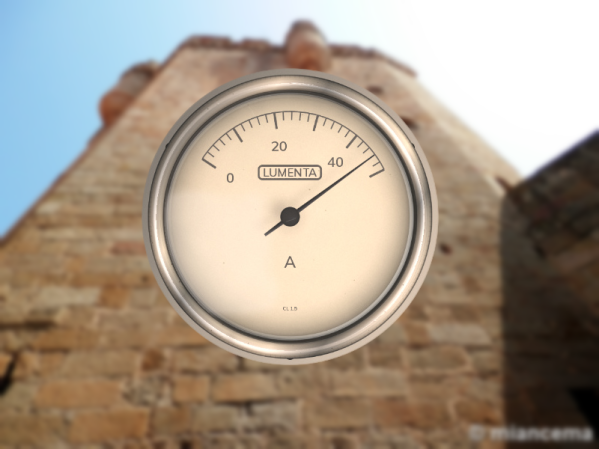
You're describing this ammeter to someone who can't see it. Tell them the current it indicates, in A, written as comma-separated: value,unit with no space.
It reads 46,A
